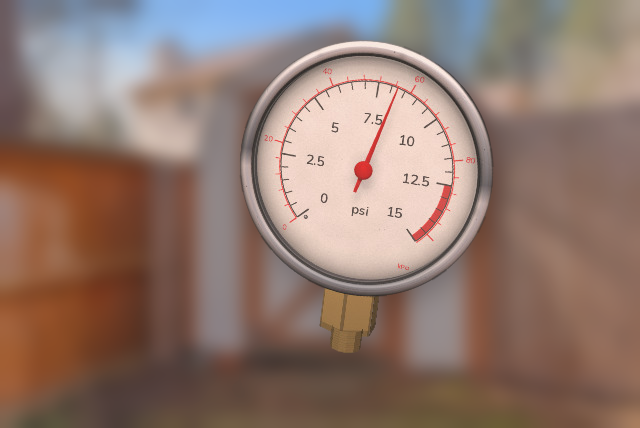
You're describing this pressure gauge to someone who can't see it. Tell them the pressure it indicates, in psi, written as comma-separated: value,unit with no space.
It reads 8.25,psi
